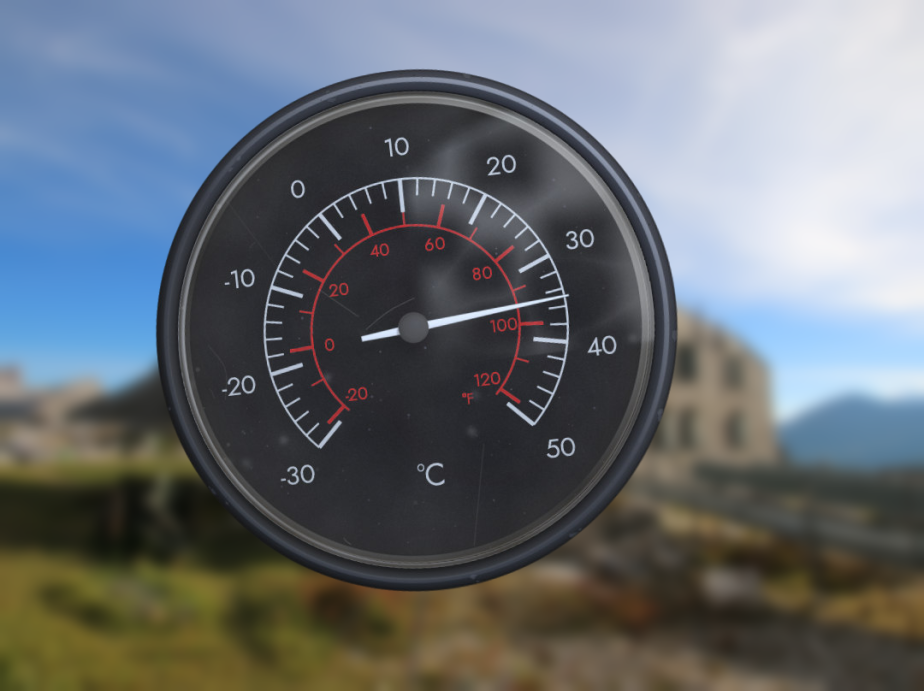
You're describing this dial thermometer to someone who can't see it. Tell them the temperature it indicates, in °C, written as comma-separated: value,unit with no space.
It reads 35,°C
